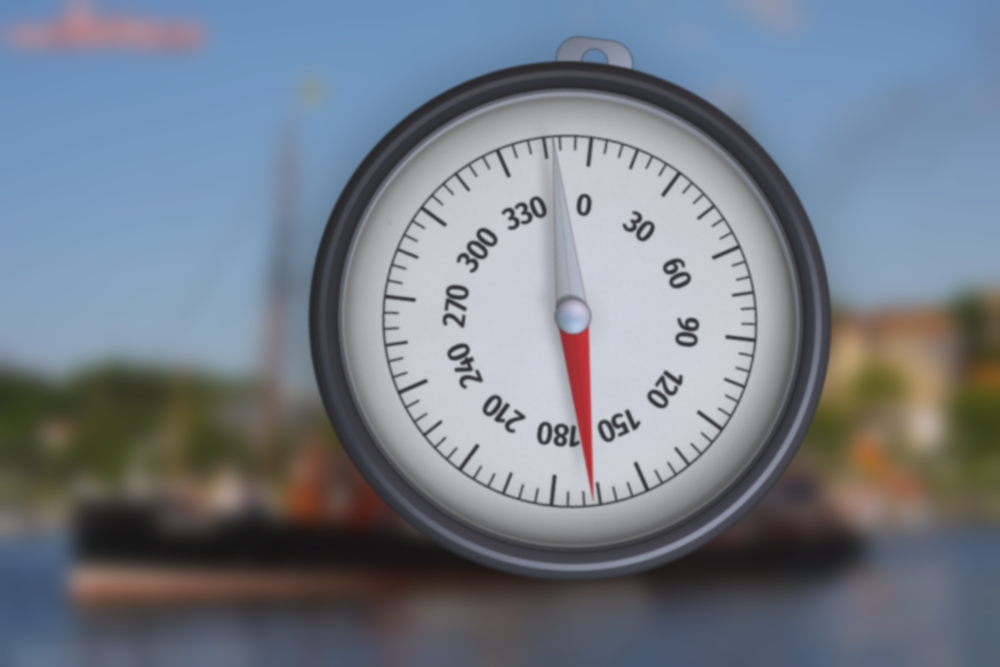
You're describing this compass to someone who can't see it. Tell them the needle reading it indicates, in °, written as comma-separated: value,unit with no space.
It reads 167.5,°
